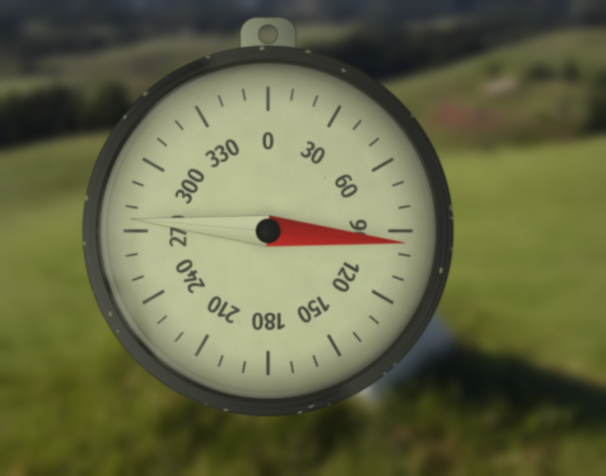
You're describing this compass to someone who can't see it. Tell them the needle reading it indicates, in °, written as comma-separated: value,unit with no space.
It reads 95,°
